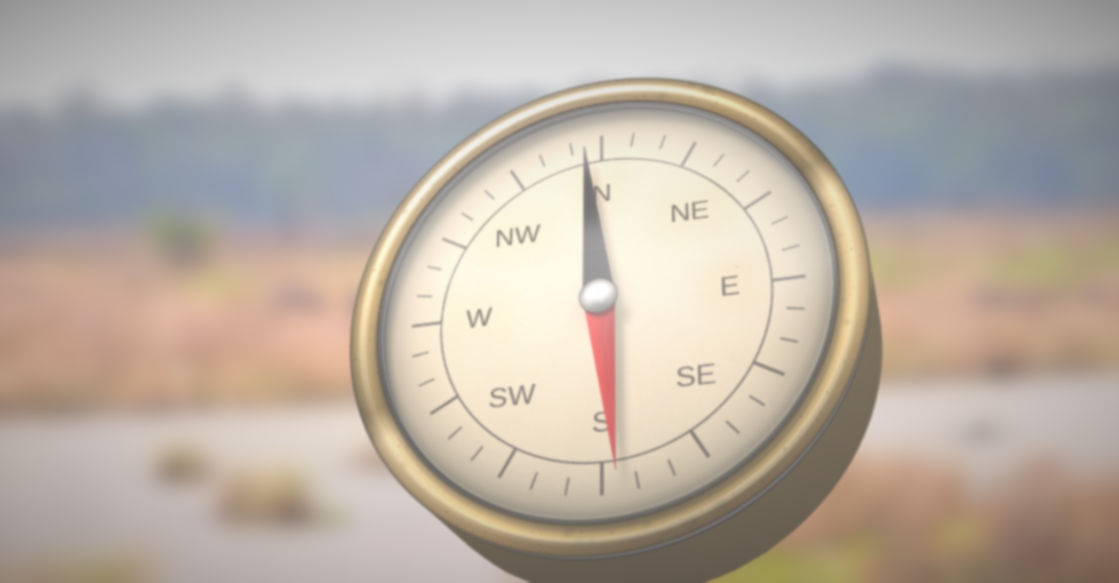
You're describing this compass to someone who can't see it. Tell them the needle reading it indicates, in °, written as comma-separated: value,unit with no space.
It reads 175,°
